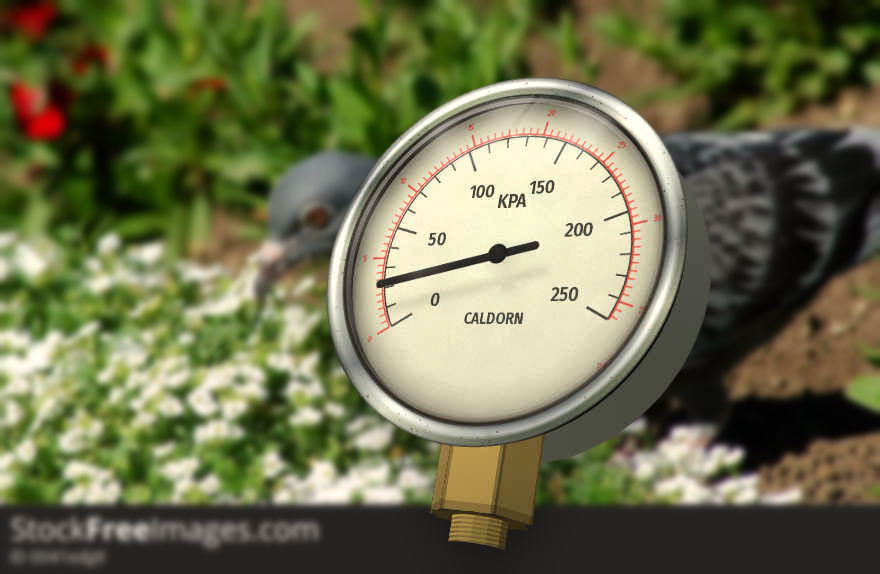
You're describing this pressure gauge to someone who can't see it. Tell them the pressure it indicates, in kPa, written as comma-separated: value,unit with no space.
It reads 20,kPa
